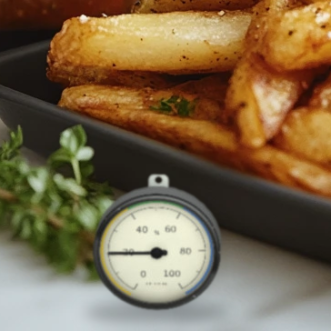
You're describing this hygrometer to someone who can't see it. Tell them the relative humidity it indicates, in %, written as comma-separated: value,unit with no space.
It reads 20,%
